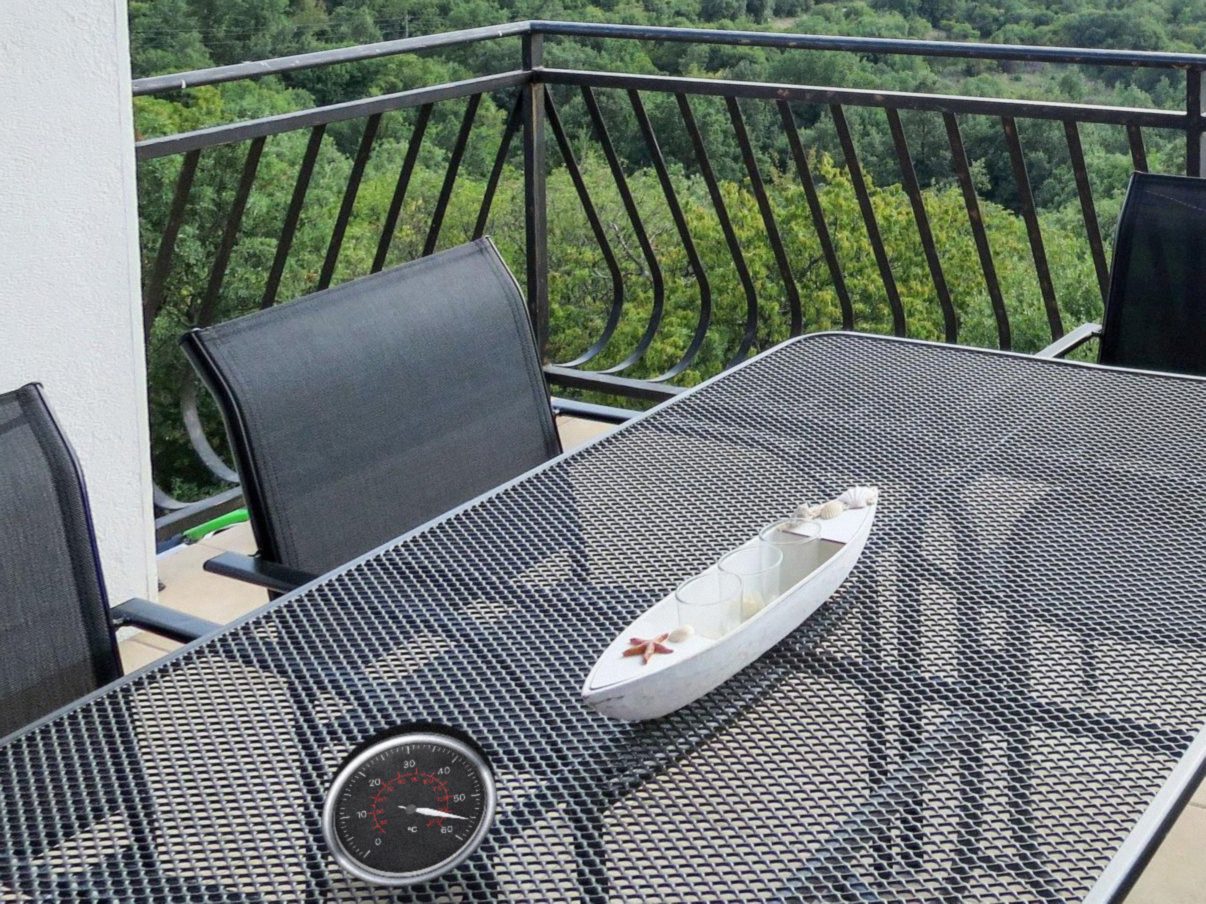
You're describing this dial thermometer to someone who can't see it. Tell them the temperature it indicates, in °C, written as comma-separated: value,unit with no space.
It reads 55,°C
